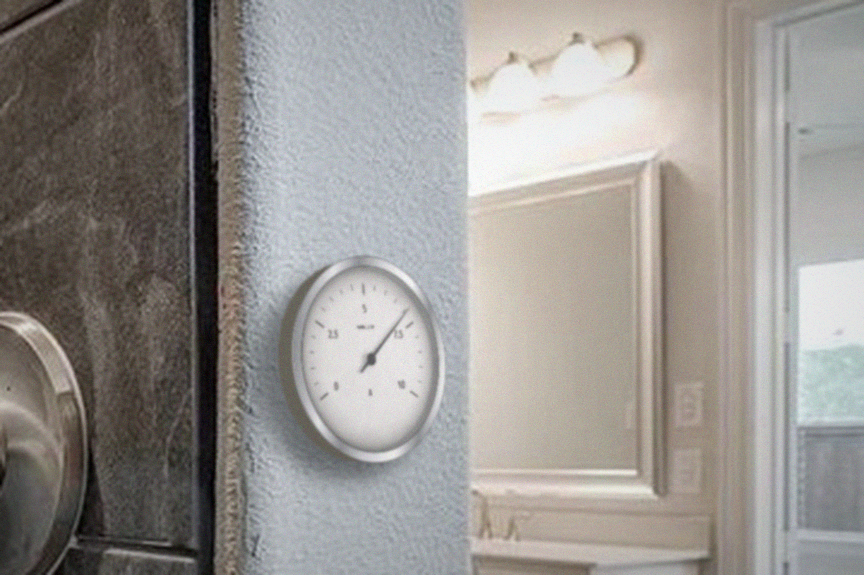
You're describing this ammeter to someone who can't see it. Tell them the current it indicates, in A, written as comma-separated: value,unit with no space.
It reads 7,A
